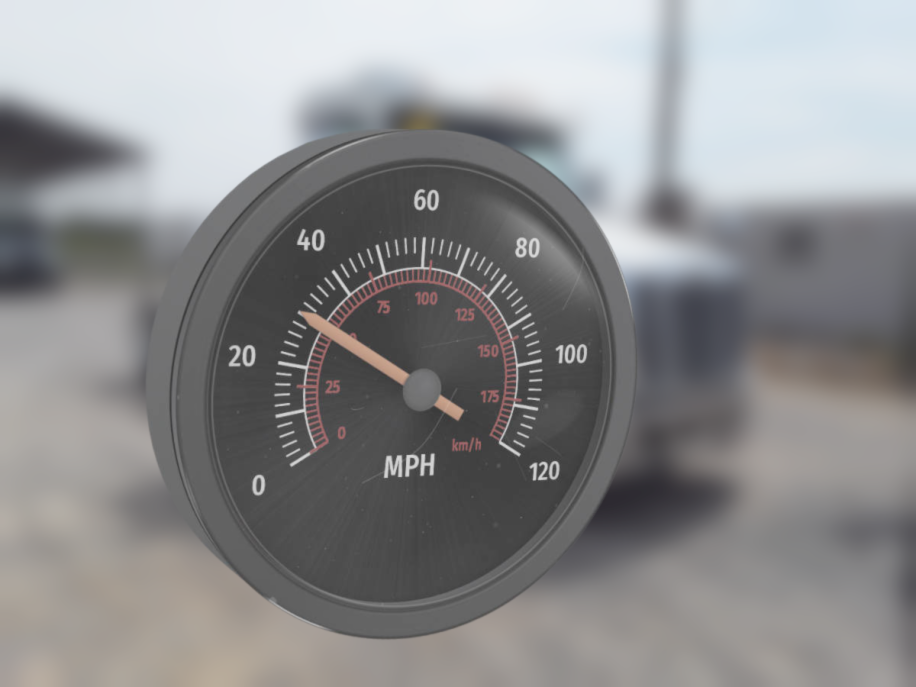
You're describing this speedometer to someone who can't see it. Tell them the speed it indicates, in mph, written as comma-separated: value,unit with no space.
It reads 30,mph
